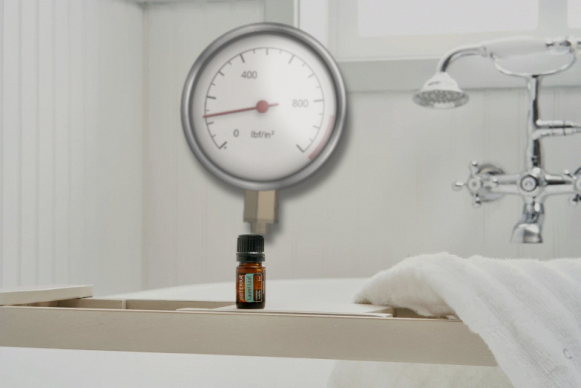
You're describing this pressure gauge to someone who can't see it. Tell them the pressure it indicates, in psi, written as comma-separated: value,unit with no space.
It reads 125,psi
